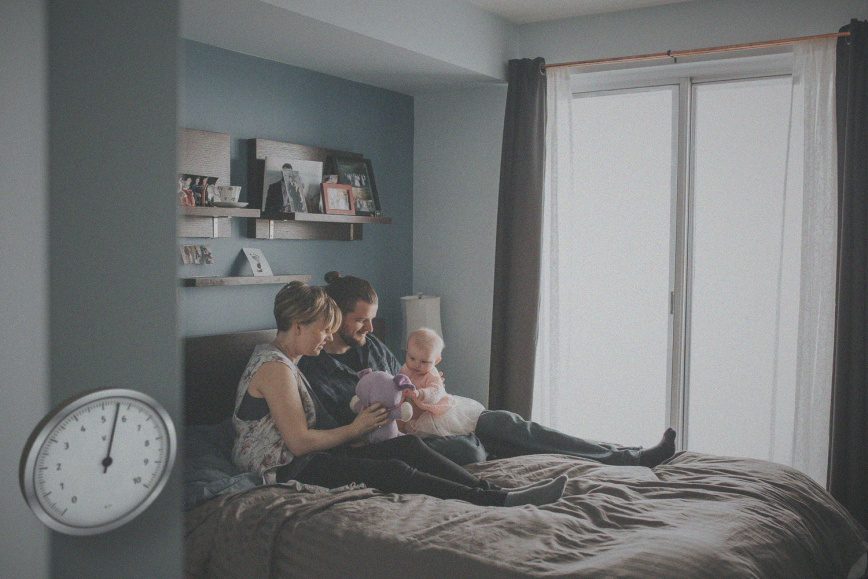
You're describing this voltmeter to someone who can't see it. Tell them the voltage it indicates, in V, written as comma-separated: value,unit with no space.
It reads 5.5,V
